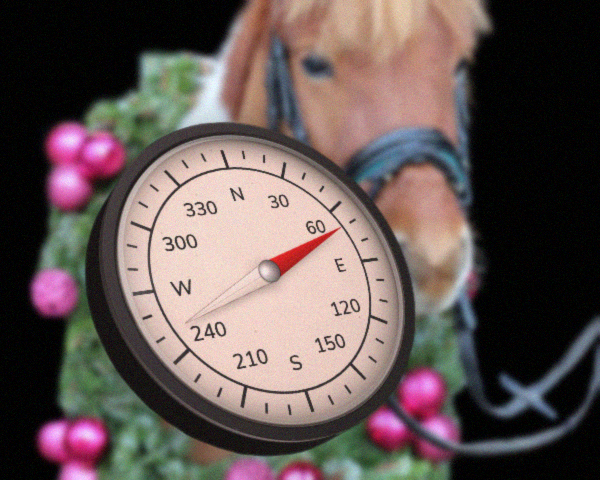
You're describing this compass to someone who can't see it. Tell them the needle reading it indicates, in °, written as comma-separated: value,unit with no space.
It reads 70,°
